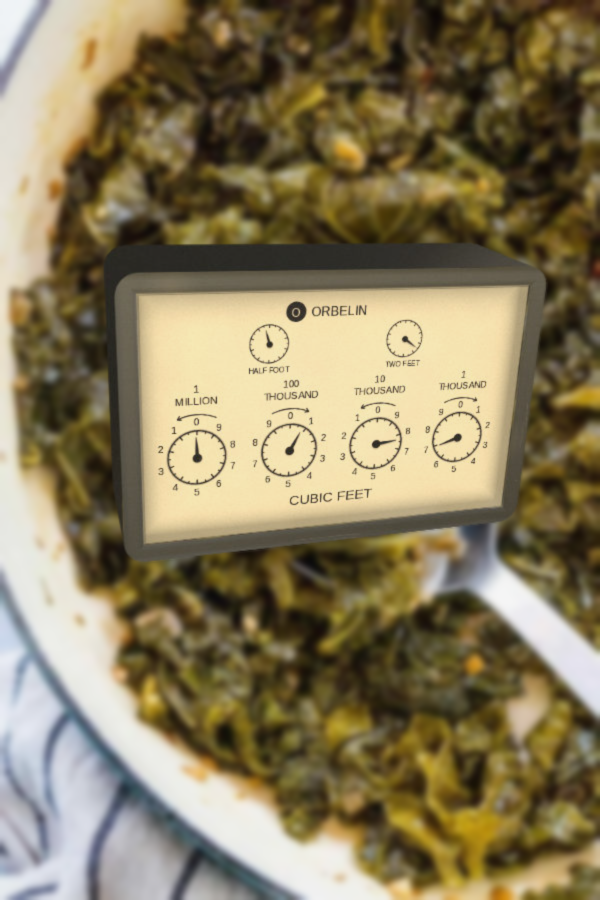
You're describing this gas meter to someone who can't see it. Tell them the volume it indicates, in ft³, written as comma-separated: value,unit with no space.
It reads 7700,ft³
